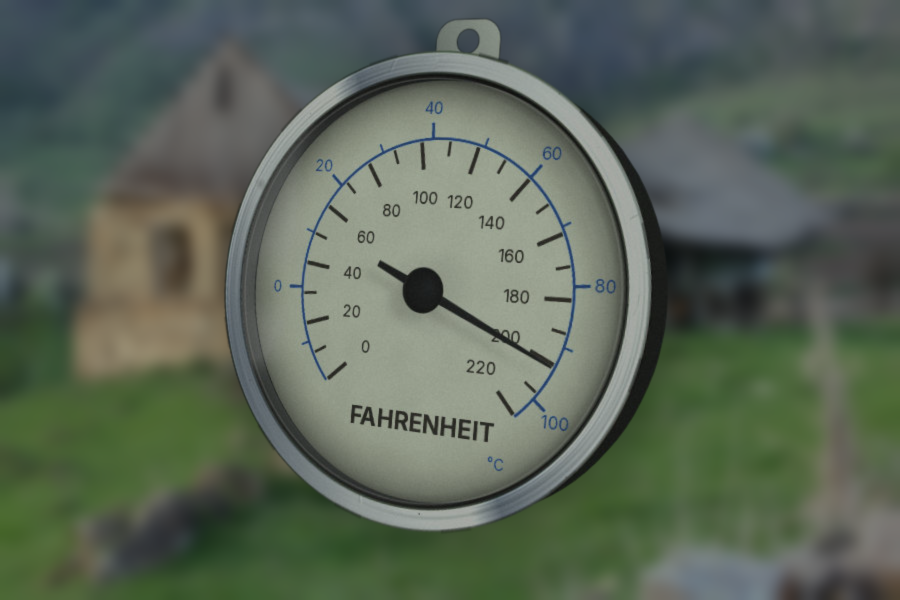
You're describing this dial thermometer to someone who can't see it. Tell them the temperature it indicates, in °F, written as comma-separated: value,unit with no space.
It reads 200,°F
